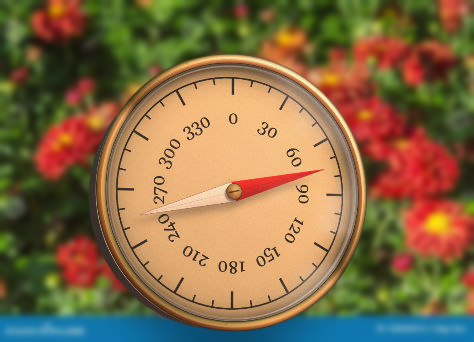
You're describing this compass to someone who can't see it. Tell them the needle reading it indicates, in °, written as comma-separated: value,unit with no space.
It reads 75,°
